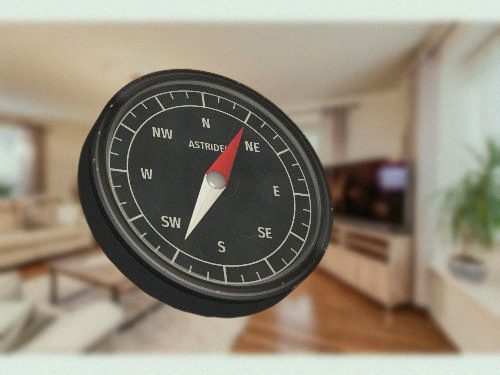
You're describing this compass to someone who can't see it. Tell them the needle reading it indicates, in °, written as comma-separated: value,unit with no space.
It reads 30,°
